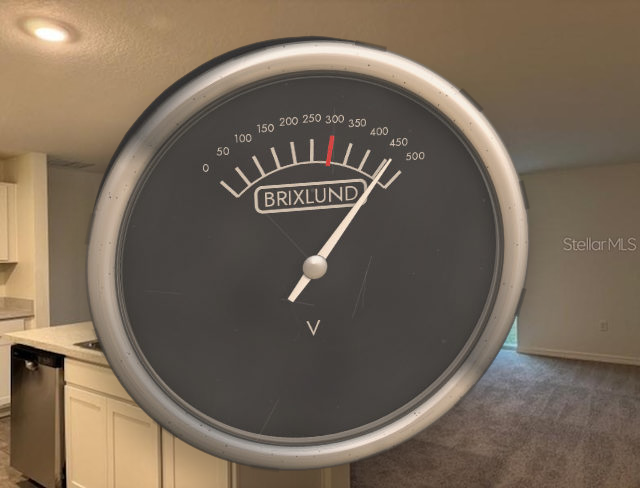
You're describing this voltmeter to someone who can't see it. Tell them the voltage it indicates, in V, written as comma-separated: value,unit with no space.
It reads 450,V
